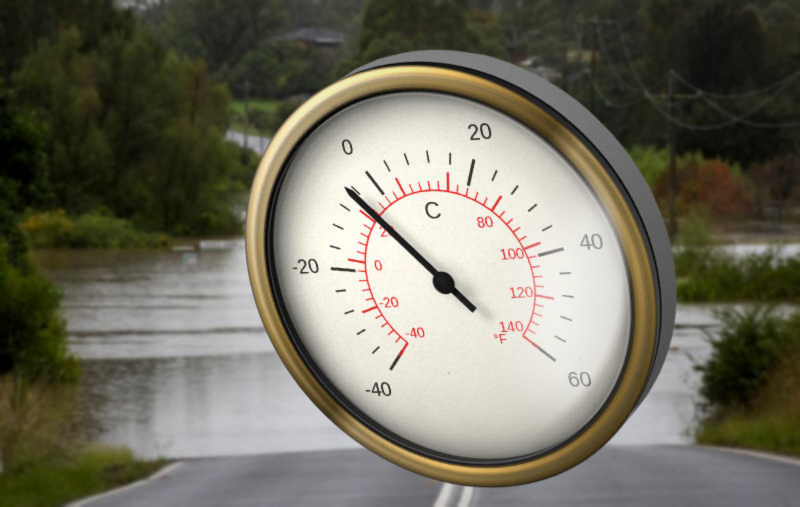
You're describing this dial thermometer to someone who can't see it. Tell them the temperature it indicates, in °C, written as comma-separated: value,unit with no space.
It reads -4,°C
